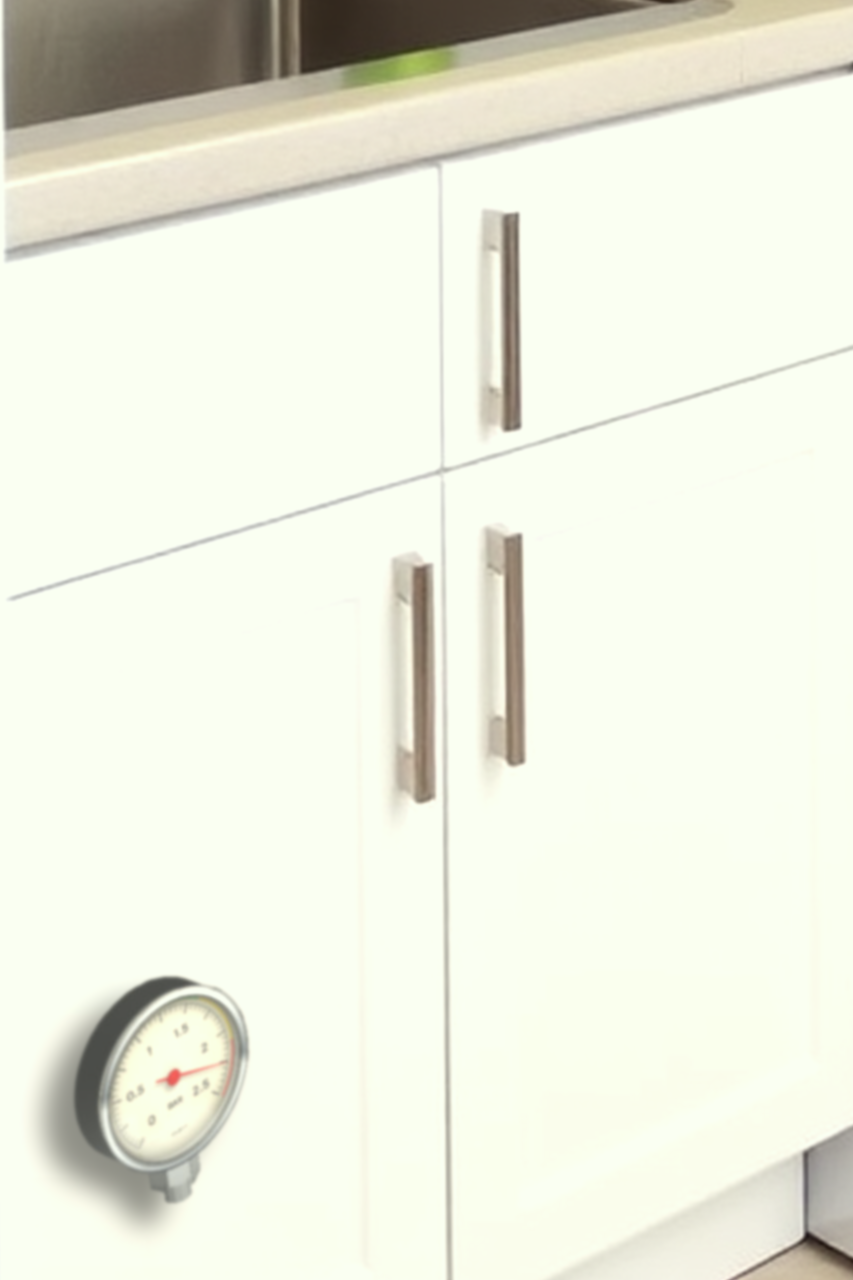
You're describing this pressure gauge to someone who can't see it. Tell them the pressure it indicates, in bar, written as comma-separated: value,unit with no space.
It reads 2.25,bar
